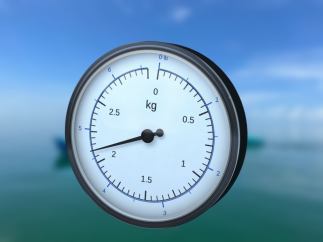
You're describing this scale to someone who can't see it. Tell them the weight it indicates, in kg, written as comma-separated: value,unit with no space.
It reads 2.1,kg
